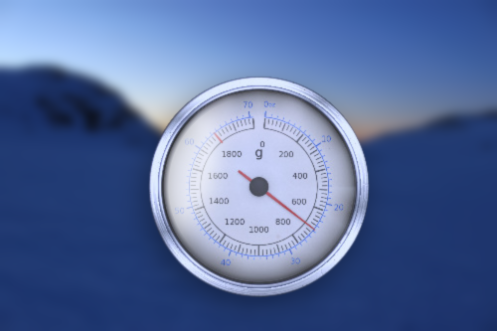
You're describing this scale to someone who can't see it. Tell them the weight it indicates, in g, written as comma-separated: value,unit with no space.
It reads 700,g
